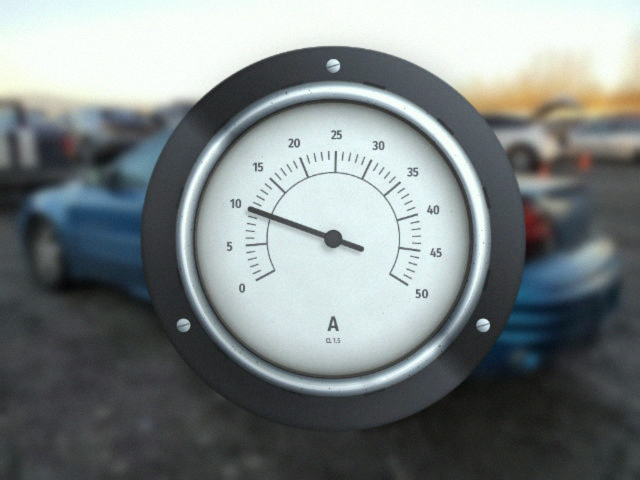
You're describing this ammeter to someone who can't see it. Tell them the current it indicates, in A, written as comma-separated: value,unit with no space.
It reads 10,A
